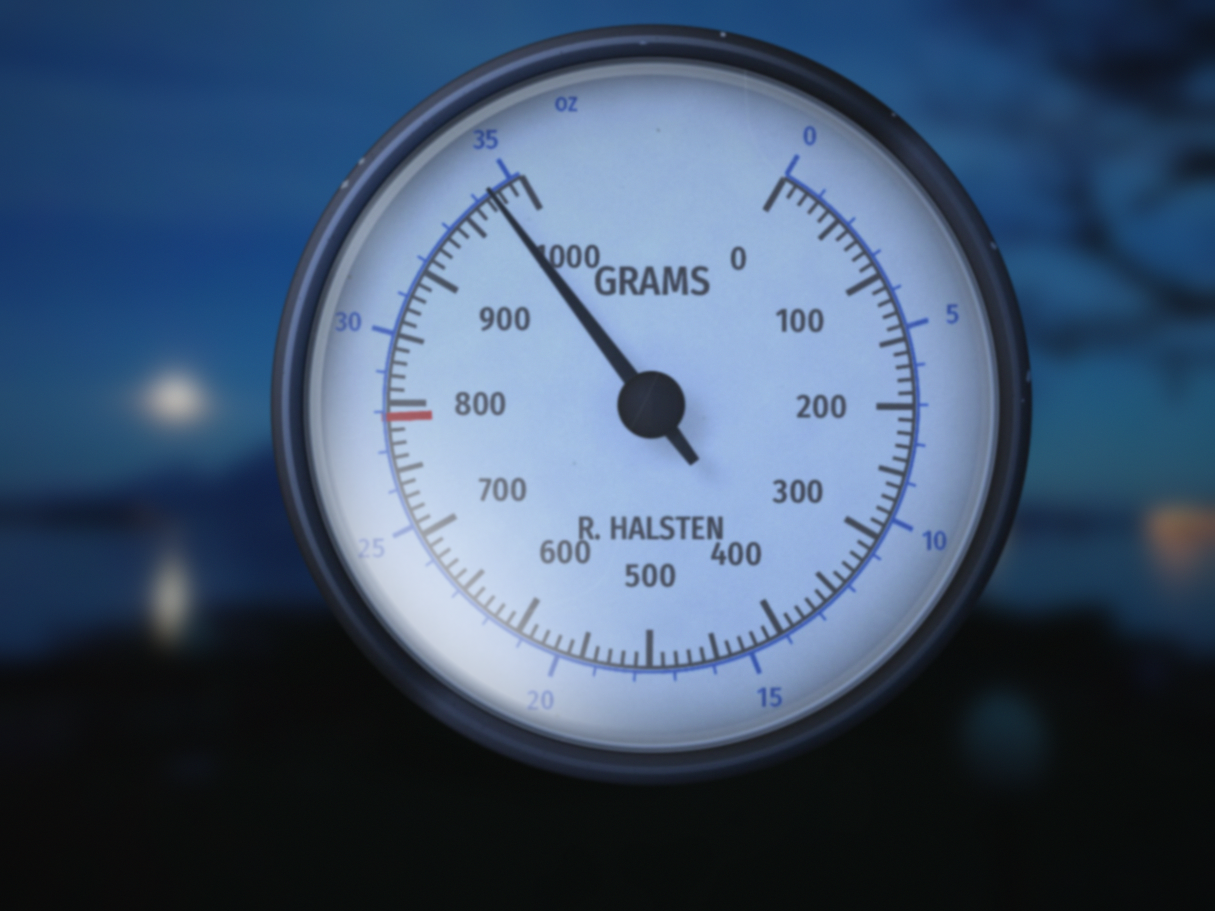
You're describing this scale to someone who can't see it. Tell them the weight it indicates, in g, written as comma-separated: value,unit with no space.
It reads 975,g
